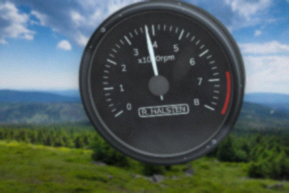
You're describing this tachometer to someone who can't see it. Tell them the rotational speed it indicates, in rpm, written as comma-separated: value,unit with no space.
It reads 3800,rpm
